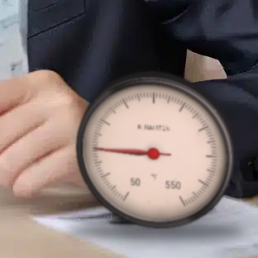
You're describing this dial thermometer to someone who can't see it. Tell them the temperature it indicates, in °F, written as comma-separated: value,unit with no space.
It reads 150,°F
